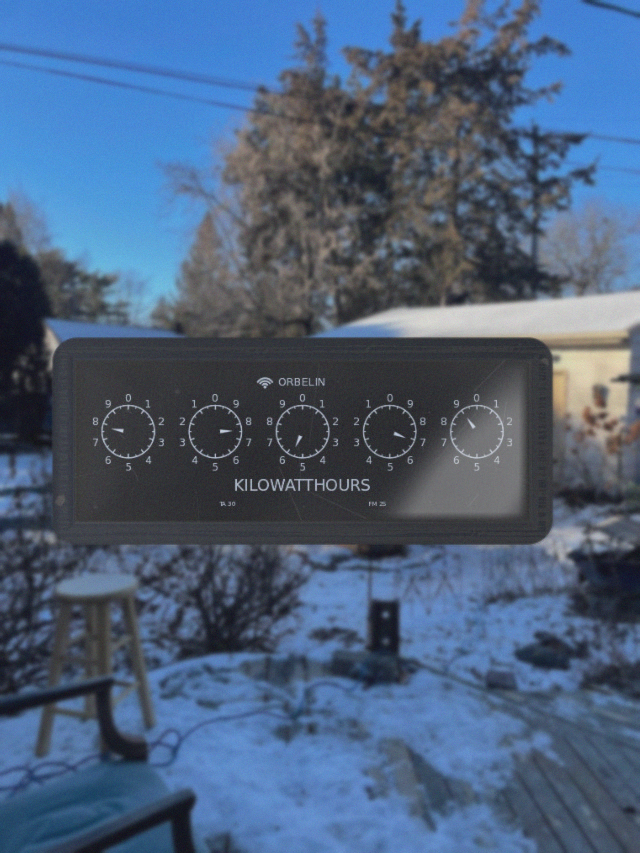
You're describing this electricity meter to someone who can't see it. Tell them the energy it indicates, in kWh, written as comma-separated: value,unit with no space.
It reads 77569,kWh
